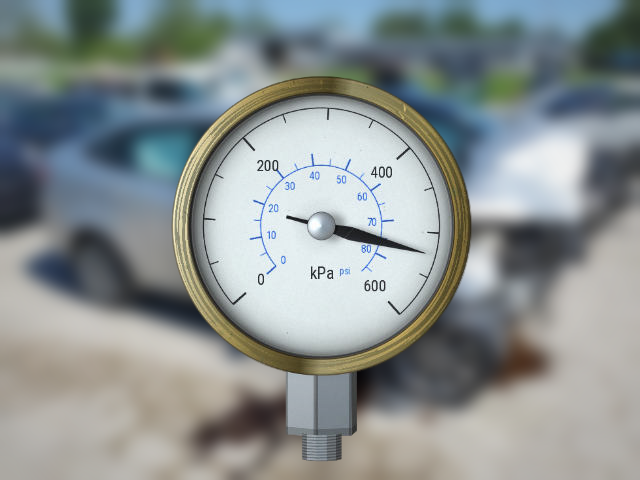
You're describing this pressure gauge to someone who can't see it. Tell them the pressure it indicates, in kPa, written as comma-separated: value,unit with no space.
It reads 525,kPa
